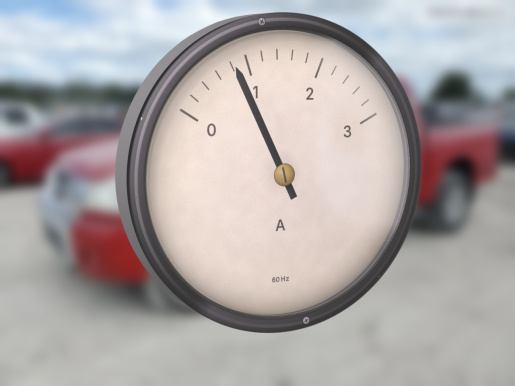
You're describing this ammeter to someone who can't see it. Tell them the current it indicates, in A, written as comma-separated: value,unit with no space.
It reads 0.8,A
